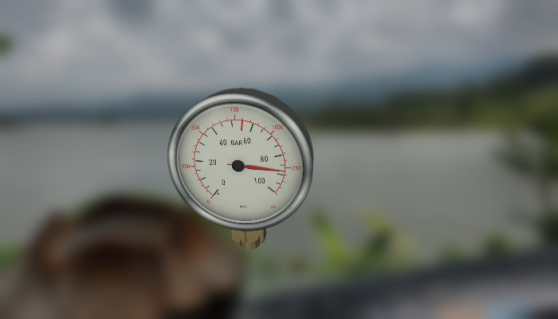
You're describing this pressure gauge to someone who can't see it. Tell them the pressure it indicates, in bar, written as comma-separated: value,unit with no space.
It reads 87.5,bar
